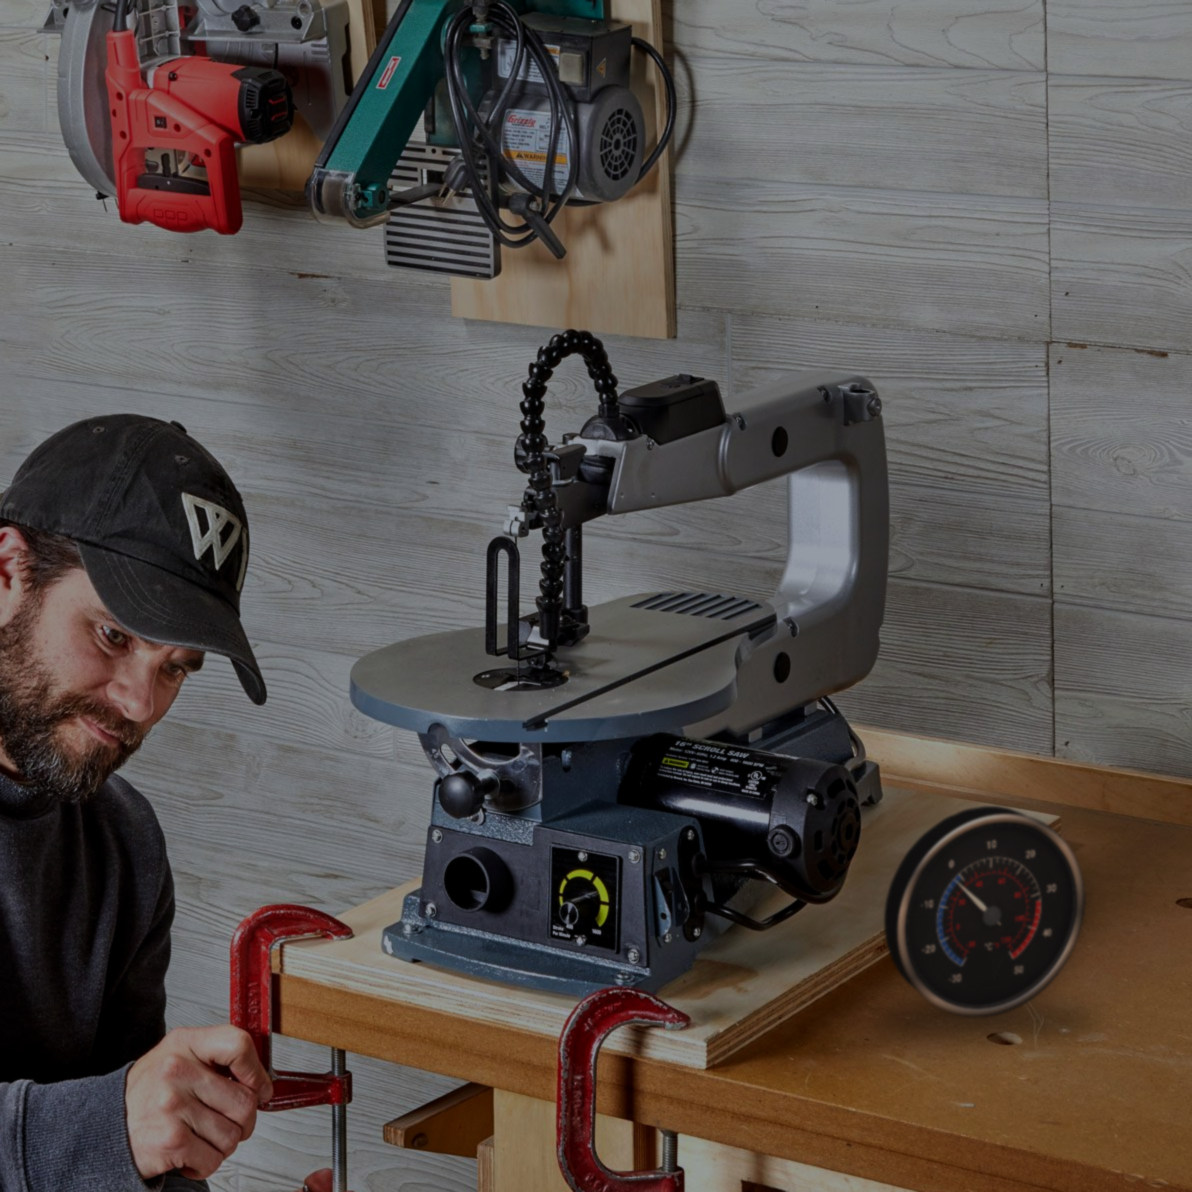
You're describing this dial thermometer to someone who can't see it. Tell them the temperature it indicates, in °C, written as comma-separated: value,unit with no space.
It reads -2,°C
